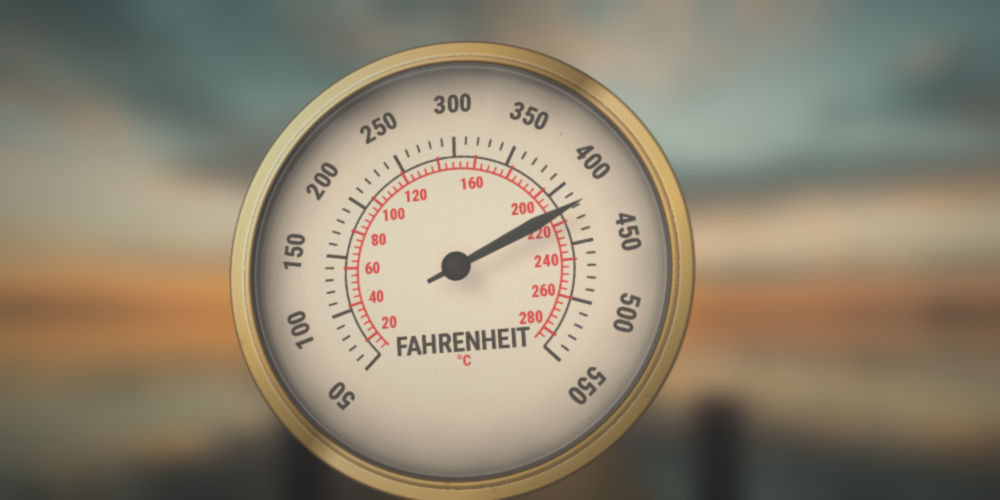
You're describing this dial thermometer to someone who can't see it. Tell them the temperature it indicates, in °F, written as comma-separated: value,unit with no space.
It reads 420,°F
